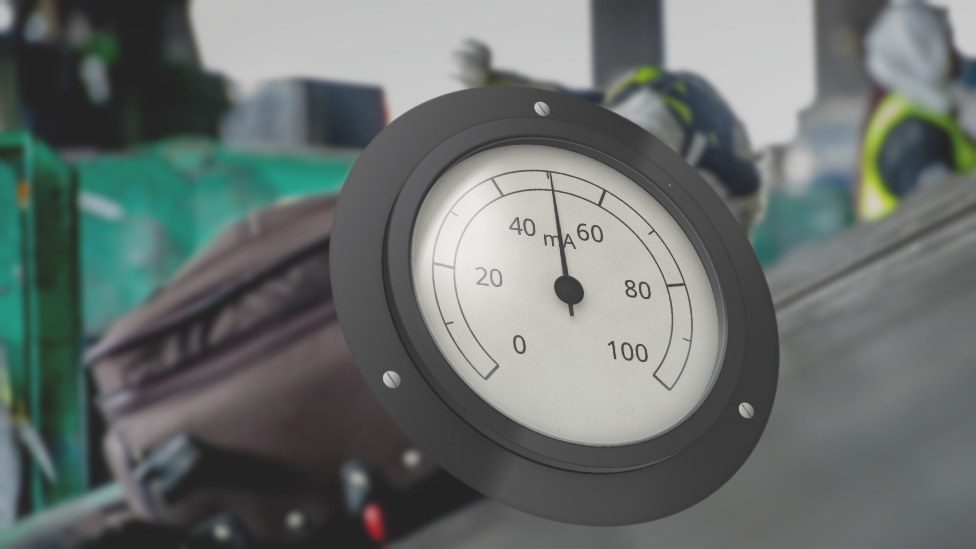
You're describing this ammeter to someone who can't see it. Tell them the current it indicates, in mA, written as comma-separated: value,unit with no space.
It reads 50,mA
